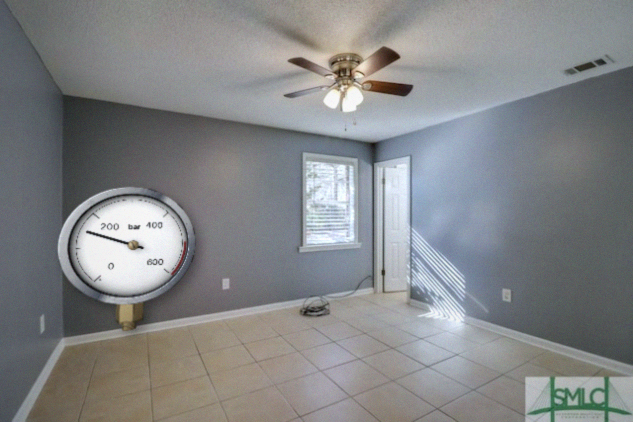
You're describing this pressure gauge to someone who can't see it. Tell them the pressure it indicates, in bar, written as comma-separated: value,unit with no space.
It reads 150,bar
